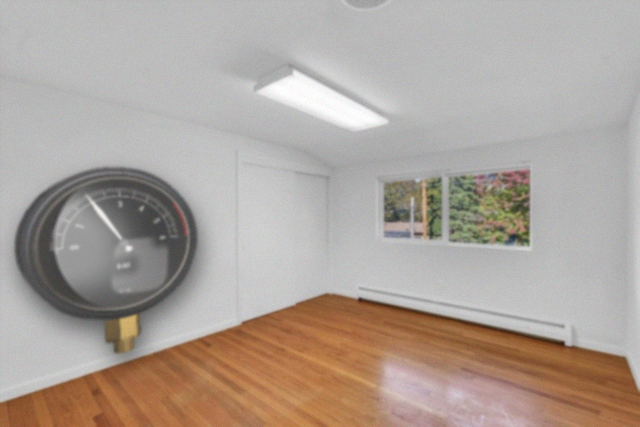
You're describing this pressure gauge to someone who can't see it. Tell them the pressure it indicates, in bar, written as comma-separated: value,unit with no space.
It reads 2,bar
